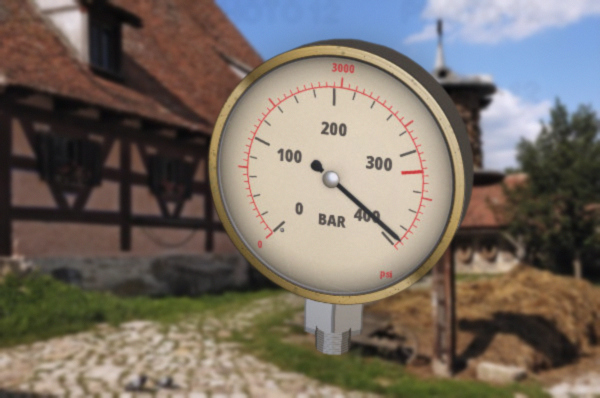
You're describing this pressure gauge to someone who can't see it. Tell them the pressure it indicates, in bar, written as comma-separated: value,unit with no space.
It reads 390,bar
